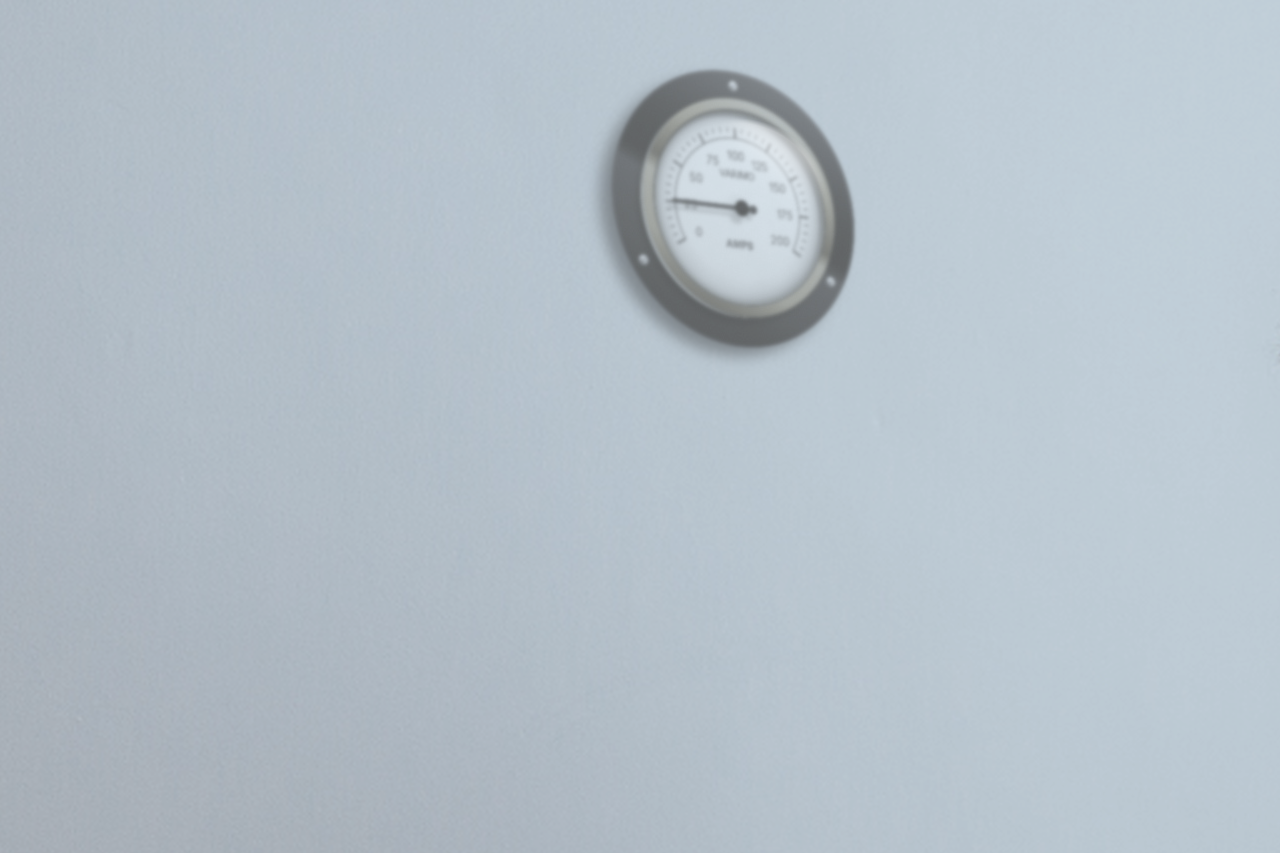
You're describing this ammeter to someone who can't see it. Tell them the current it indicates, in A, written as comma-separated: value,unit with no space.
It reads 25,A
